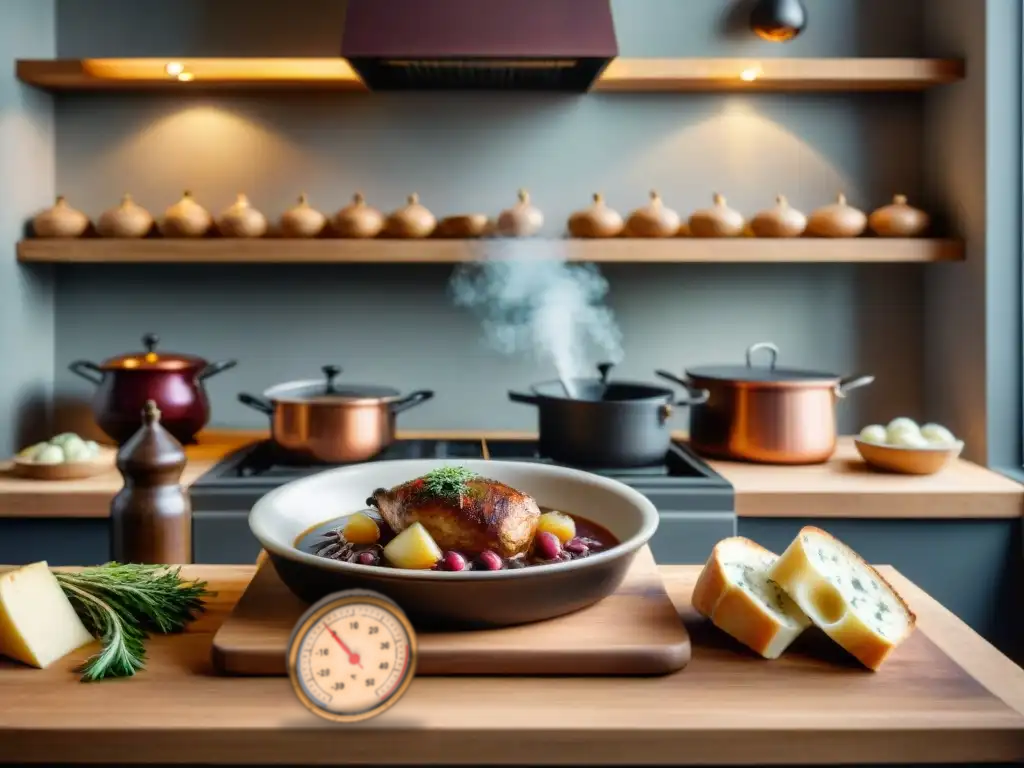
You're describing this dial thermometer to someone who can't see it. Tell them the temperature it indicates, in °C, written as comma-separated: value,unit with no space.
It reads 0,°C
